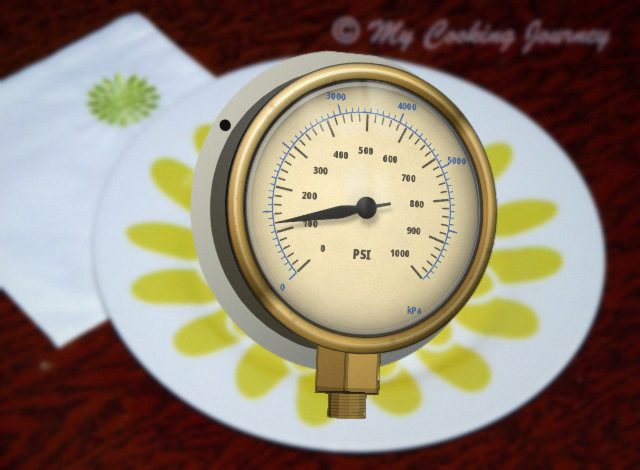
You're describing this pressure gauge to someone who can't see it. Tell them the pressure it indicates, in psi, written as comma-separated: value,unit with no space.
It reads 120,psi
